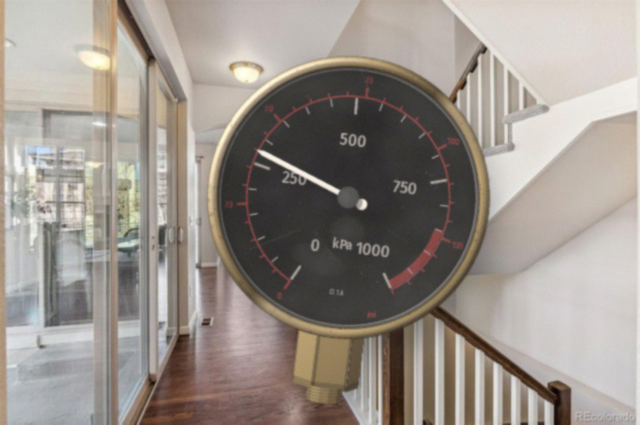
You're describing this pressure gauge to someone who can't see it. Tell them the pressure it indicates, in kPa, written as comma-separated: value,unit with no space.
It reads 275,kPa
